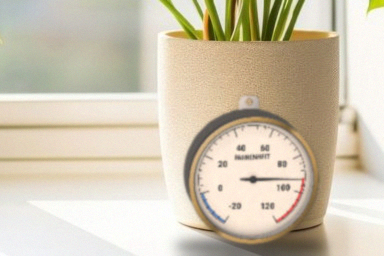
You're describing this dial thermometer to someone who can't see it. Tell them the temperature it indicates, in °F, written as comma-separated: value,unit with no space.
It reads 92,°F
